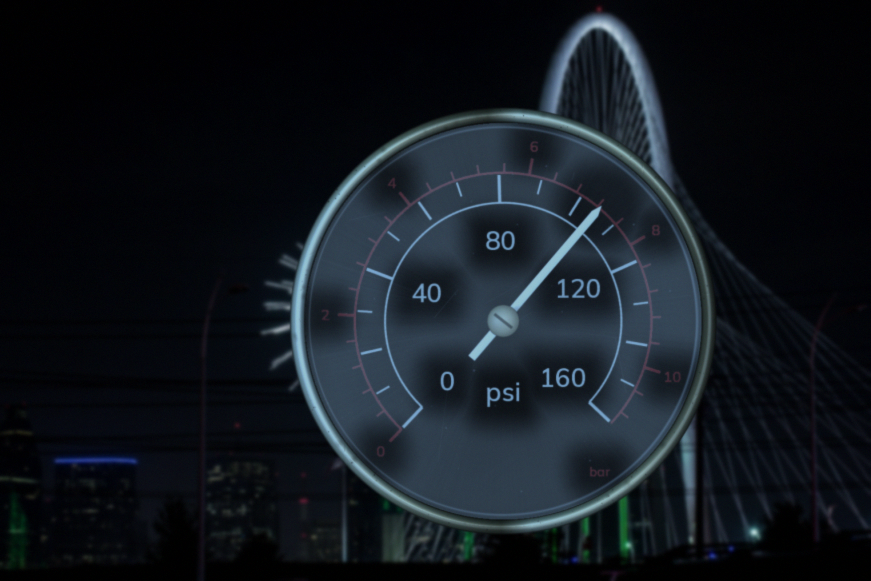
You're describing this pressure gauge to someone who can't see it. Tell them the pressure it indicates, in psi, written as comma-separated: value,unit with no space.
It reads 105,psi
